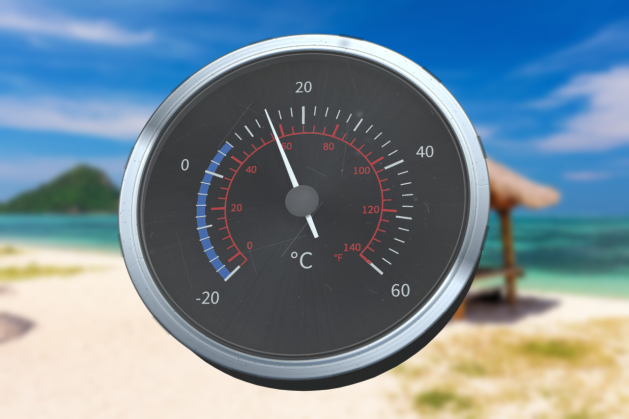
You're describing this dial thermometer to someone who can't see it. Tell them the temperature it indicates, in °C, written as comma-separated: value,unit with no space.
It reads 14,°C
